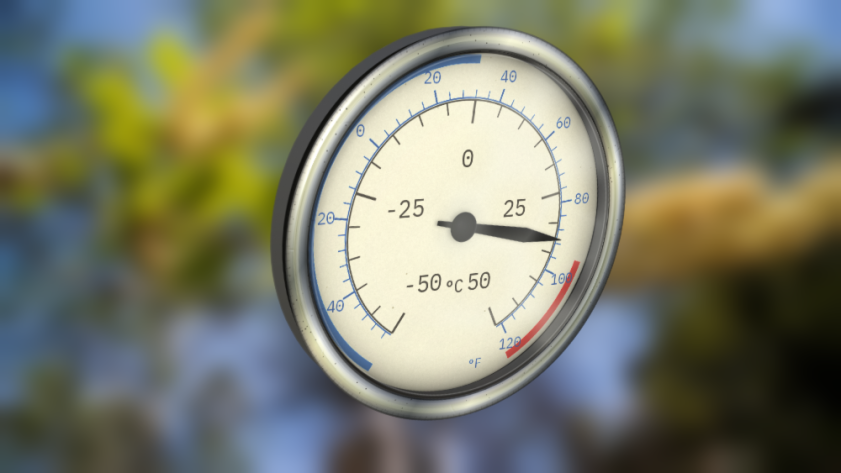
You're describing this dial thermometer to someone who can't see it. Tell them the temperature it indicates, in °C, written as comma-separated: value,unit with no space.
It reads 32.5,°C
